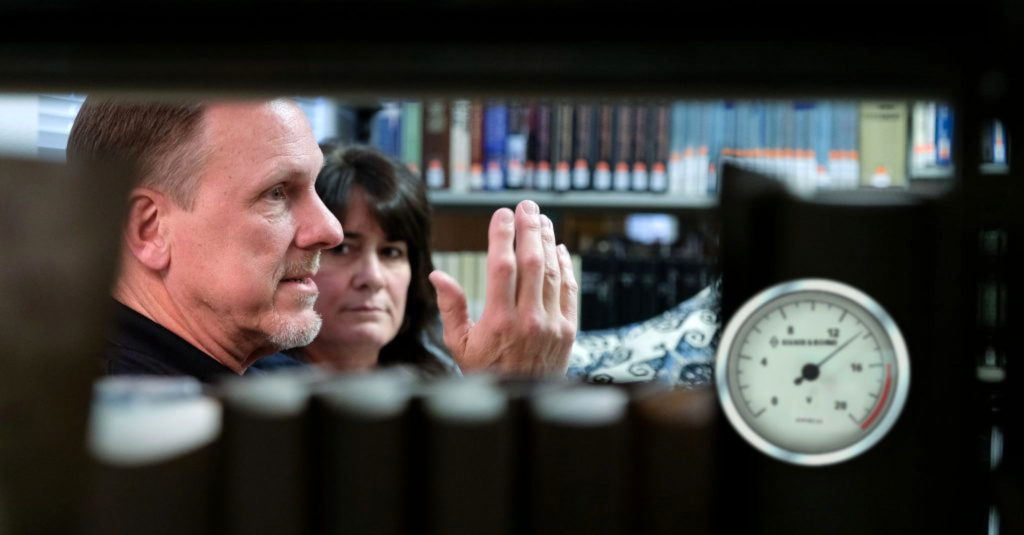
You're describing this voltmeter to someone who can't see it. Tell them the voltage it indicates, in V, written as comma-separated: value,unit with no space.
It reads 13.5,V
